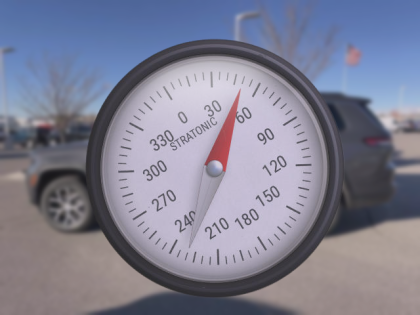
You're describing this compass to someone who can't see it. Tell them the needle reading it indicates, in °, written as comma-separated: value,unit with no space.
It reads 50,°
